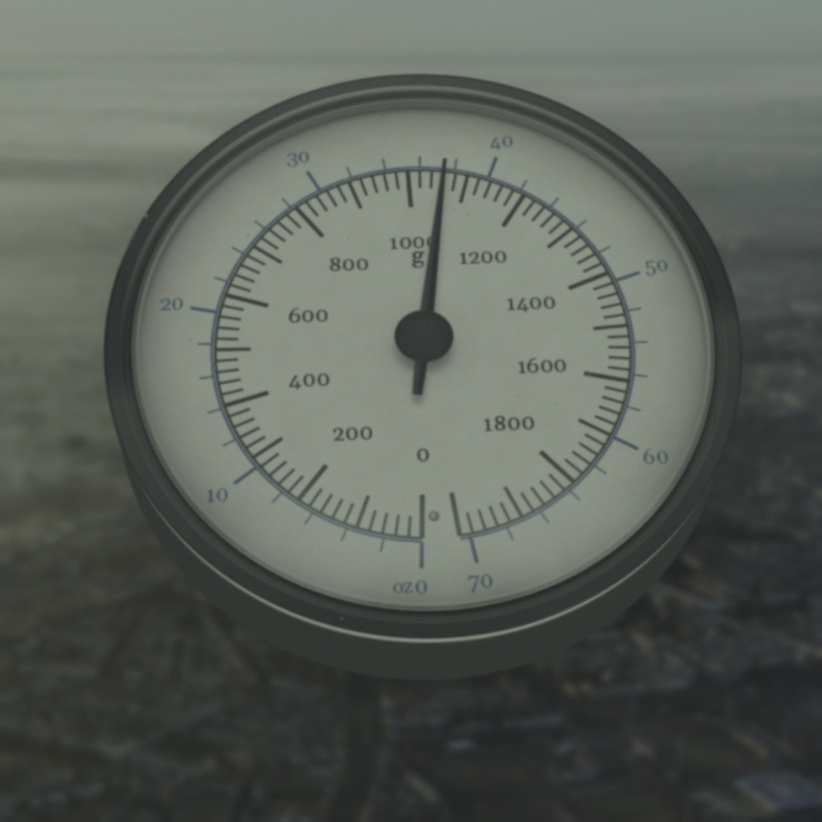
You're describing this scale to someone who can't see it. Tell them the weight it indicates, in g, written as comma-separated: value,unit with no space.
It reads 1060,g
